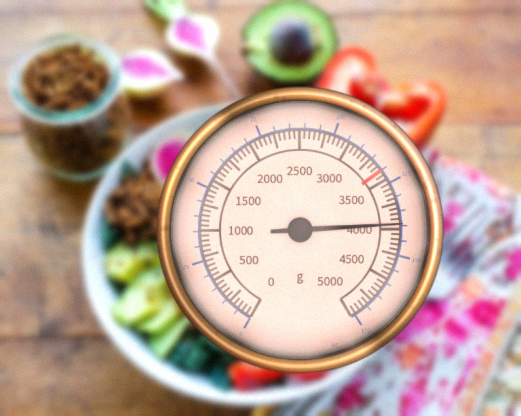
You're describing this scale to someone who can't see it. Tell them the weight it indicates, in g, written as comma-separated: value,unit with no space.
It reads 3950,g
